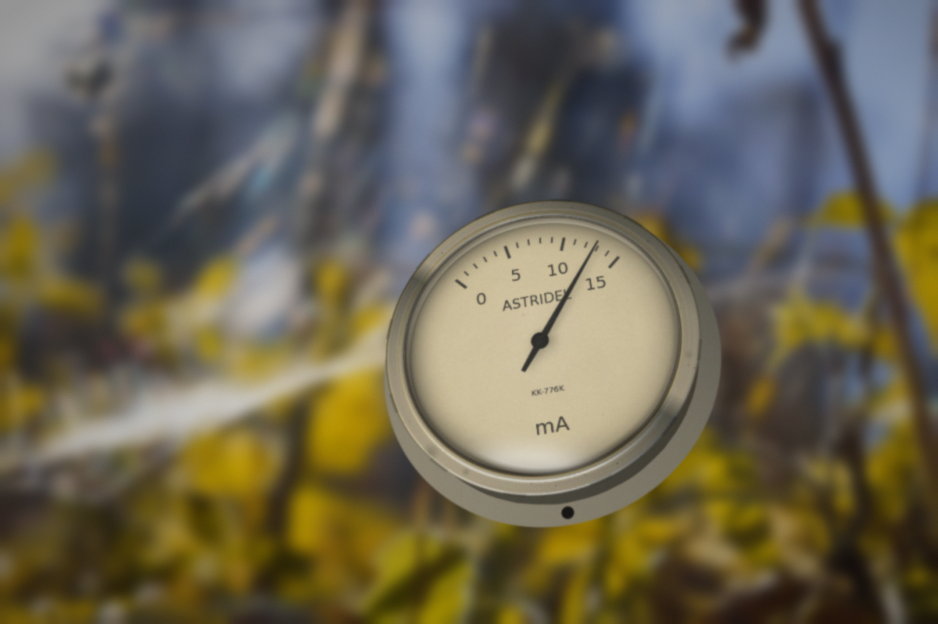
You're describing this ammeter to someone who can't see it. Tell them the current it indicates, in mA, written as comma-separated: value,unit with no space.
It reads 13,mA
